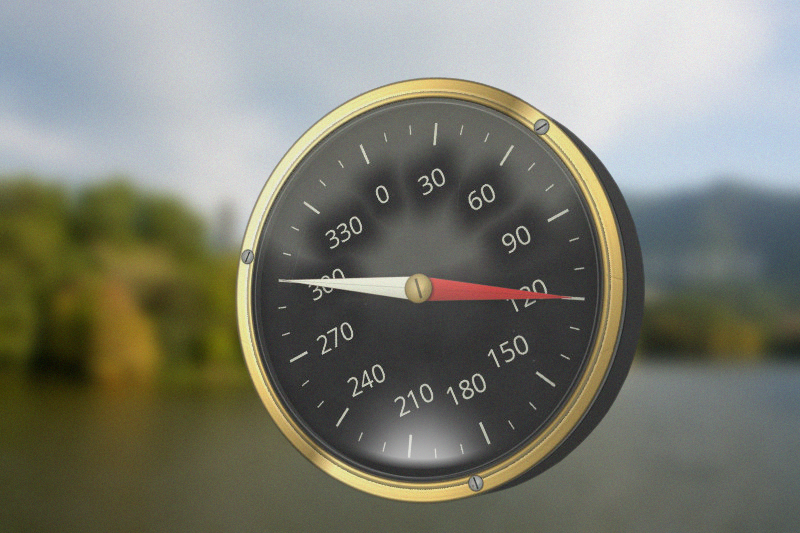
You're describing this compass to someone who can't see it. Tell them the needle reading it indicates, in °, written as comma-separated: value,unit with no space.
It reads 120,°
